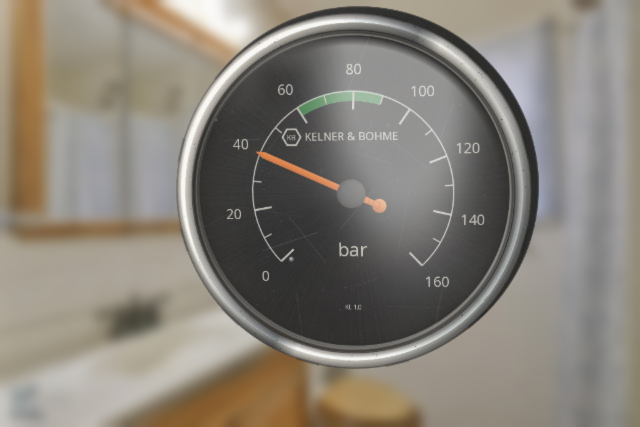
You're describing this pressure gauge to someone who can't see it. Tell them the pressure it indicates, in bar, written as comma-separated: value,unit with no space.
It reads 40,bar
